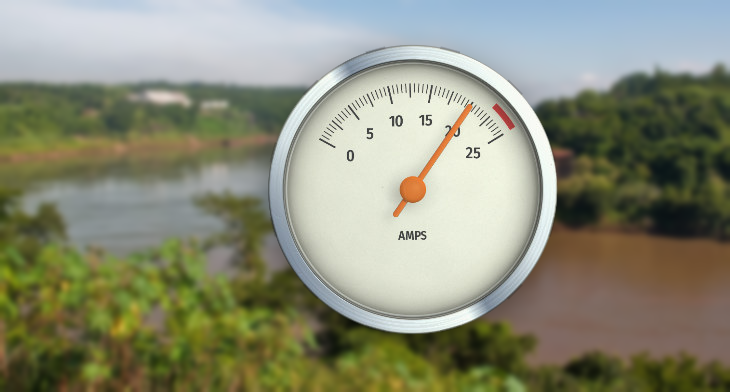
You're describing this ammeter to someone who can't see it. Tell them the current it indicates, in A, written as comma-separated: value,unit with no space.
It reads 20,A
